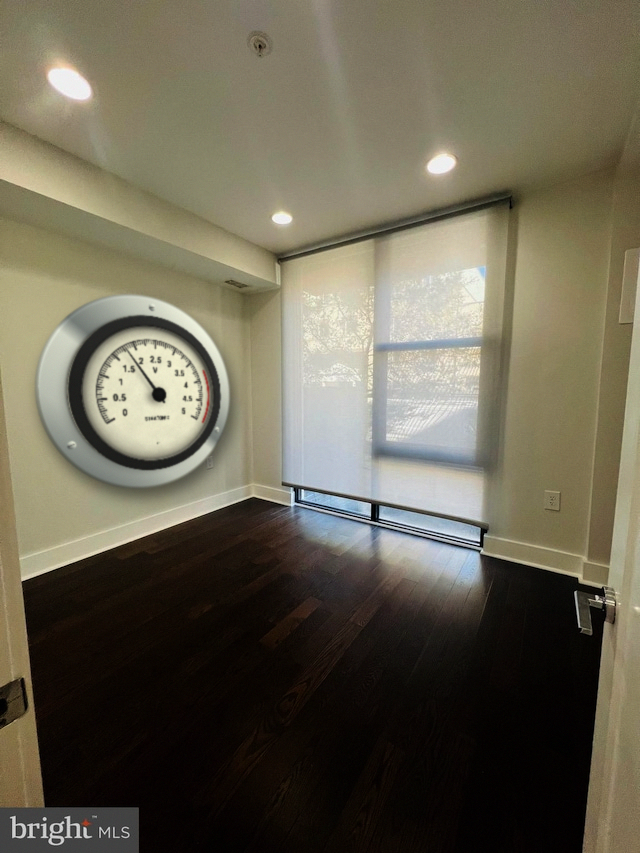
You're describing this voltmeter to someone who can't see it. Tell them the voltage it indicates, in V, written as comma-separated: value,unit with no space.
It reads 1.75,V
